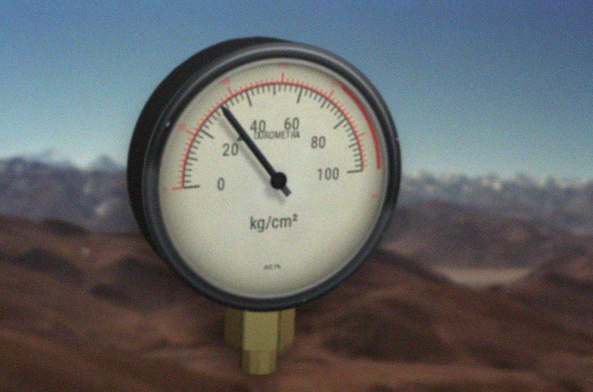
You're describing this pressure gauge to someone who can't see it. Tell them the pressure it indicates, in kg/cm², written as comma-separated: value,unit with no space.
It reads 30,kg/cm²
